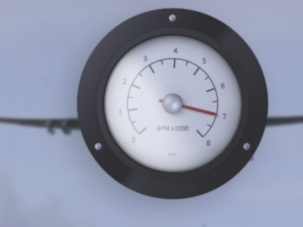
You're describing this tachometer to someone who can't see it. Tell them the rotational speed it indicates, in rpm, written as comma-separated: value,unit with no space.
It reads 7000,rpm
